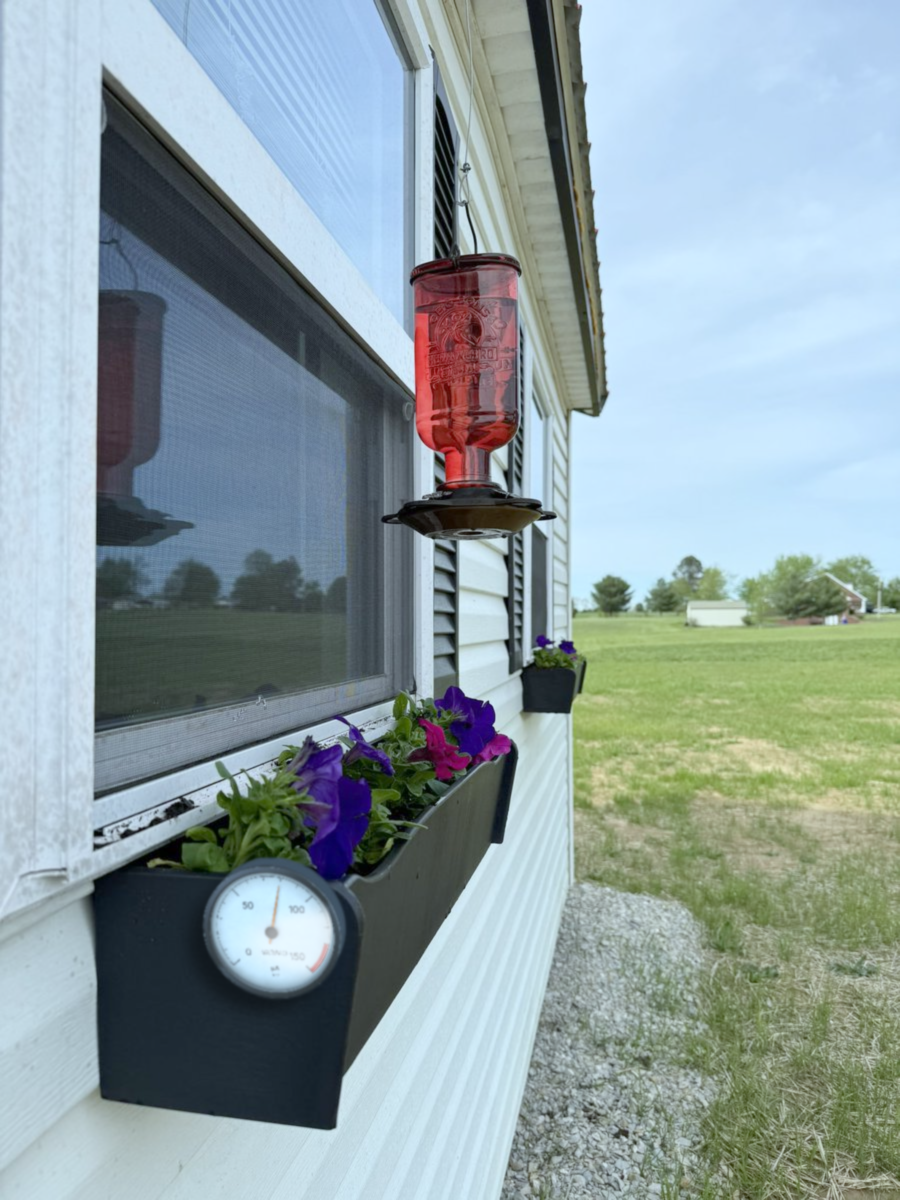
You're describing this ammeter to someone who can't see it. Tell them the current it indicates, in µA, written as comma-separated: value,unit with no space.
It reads 80,µA
